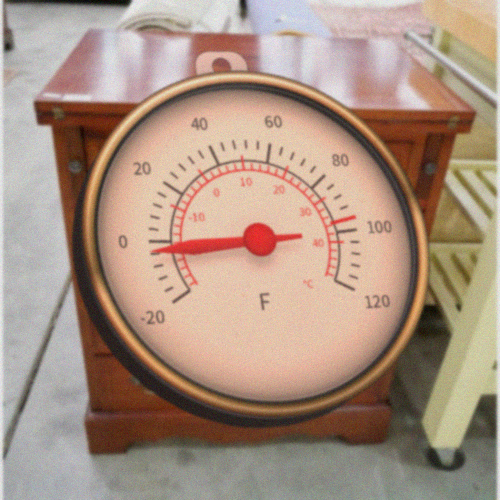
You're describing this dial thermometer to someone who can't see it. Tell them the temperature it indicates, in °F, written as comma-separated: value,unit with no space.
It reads -4,°F
